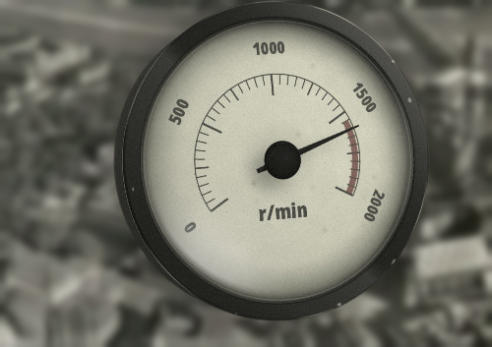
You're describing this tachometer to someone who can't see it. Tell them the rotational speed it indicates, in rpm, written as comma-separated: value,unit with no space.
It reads 1600,rpm
